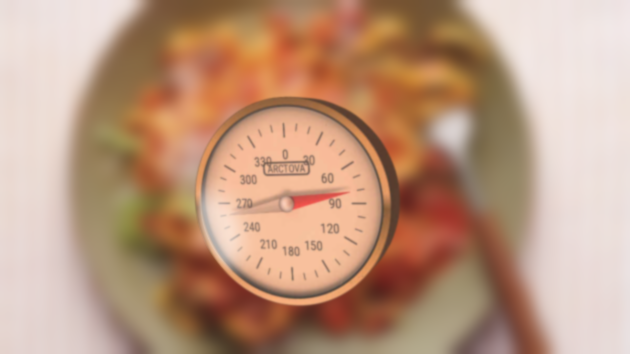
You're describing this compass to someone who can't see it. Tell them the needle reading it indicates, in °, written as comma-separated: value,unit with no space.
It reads 80,°
